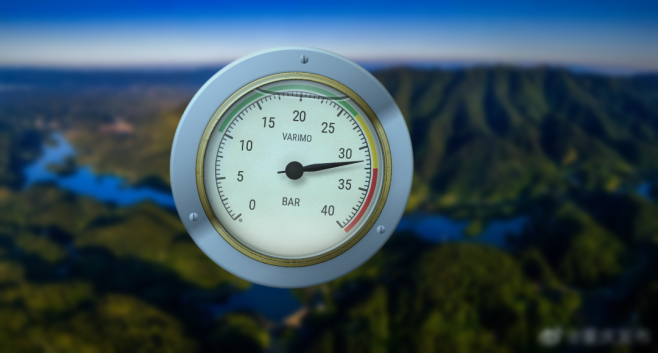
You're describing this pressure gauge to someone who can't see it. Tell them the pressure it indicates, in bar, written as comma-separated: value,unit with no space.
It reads 31.5,bar
